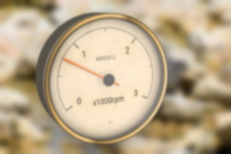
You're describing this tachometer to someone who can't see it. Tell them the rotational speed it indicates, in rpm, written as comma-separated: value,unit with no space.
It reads 750,rpm
